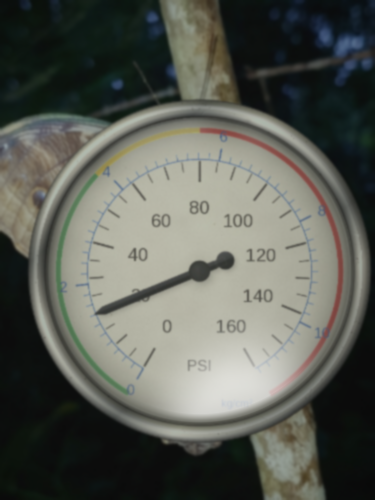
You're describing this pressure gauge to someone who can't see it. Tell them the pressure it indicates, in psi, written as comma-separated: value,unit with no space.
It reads 20,psi
